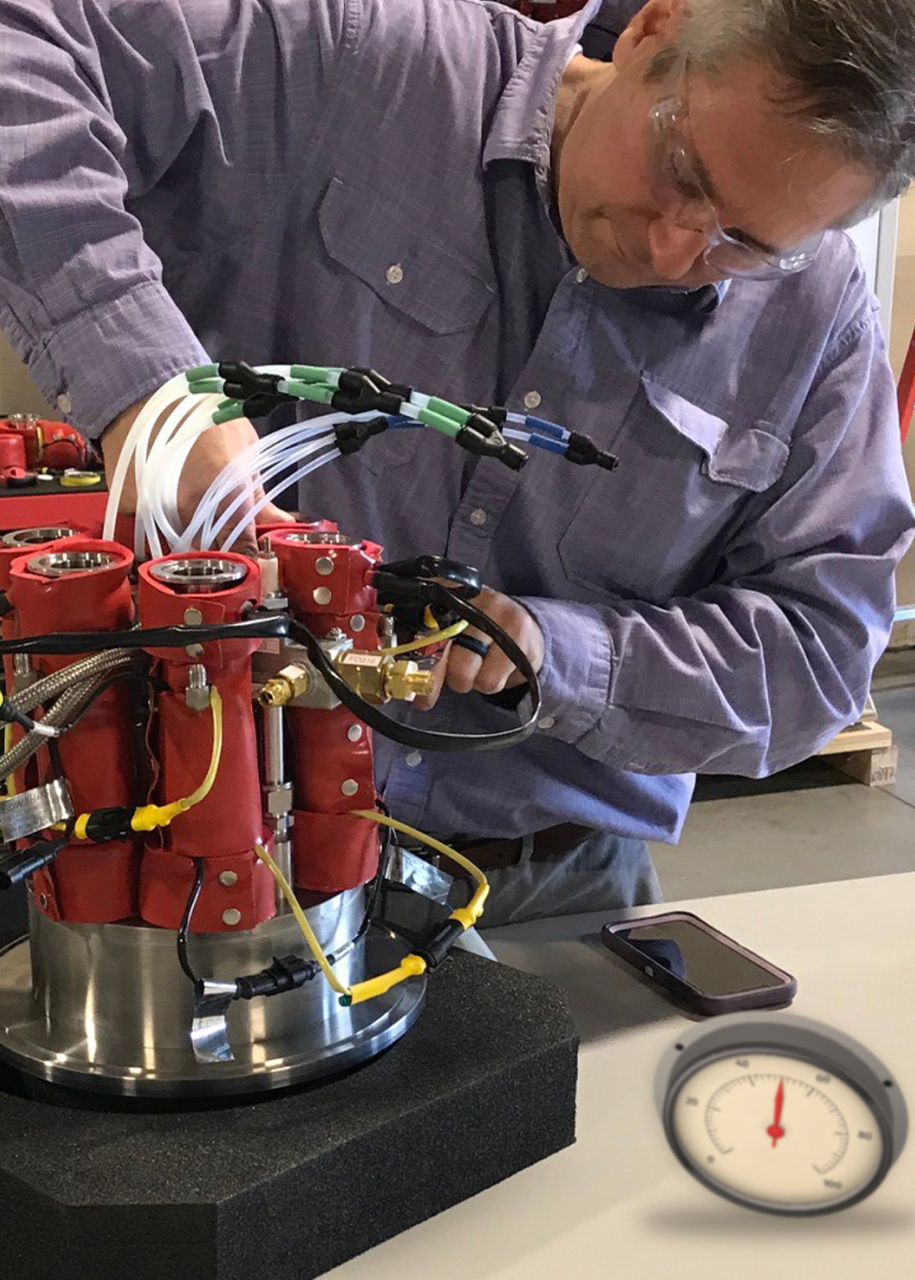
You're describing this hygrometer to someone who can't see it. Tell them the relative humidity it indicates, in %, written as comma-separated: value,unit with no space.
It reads 50,%
